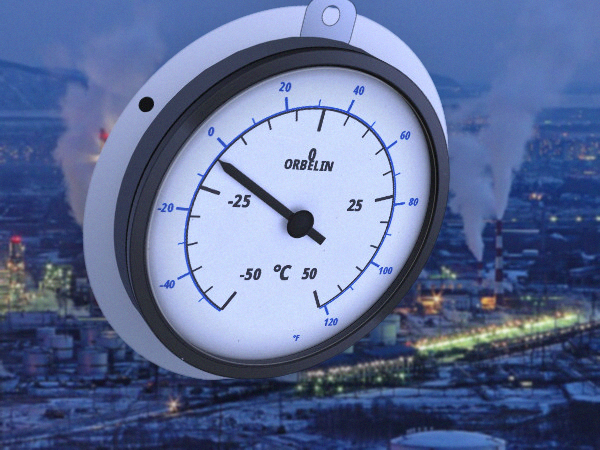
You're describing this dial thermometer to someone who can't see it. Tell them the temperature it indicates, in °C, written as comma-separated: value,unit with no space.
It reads -20,°C
